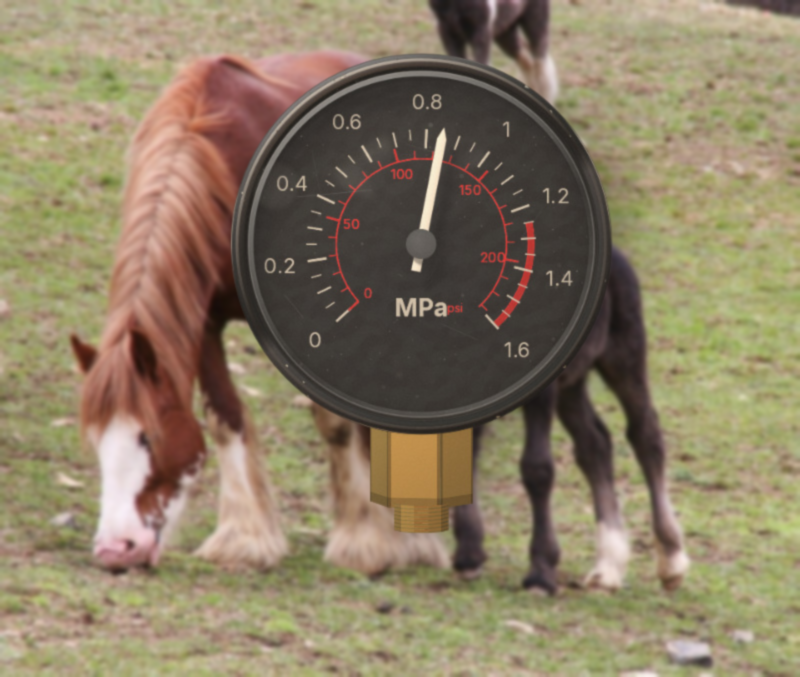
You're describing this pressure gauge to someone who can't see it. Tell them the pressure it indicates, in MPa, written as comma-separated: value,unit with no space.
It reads 0.85,MPa
